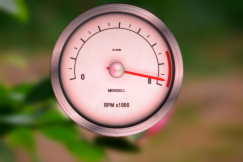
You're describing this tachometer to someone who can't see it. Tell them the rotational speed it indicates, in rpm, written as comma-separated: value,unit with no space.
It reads 7750,rpm
